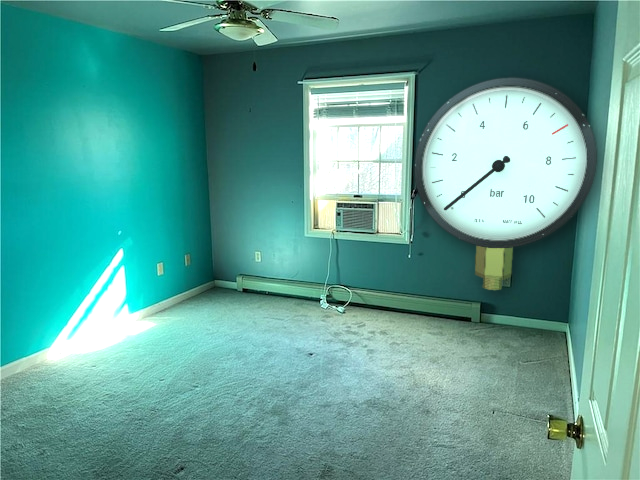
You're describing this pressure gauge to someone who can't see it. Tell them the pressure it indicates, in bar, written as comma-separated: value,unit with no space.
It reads 0,bar
